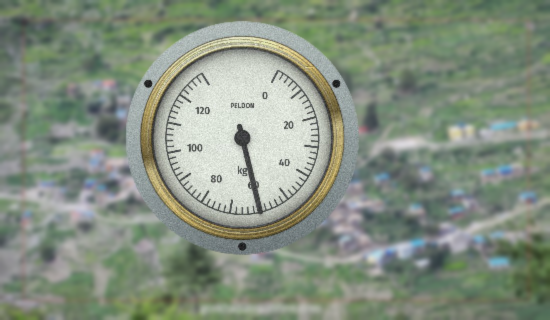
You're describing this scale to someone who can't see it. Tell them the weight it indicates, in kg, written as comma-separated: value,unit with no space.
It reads 60,kg
